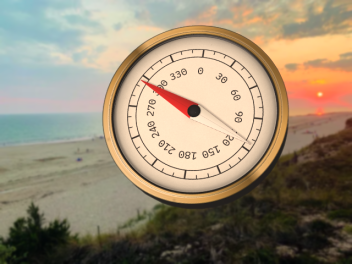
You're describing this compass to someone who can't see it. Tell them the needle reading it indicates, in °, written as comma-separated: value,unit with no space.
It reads 295,°
